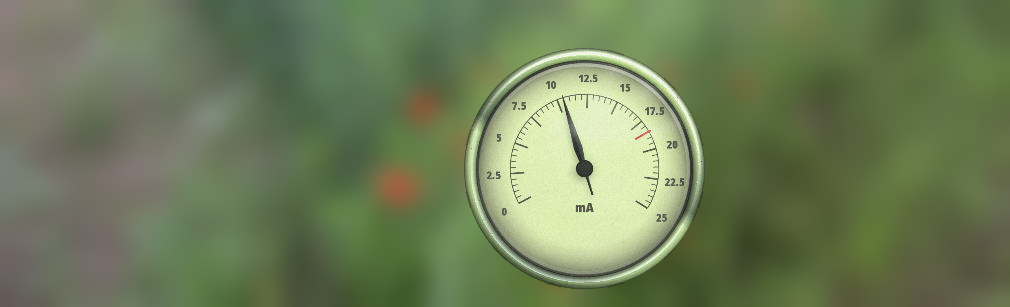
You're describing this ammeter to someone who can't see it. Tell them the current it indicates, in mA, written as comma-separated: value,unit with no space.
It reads 10.5,mA
